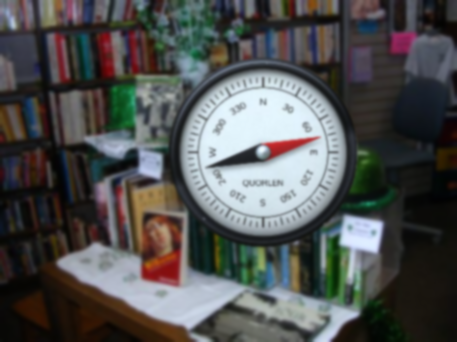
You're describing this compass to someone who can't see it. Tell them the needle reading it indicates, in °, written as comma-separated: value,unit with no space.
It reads 75,°
